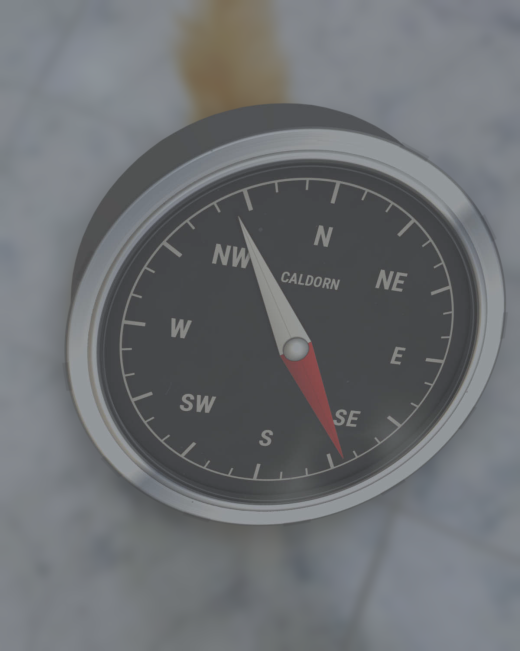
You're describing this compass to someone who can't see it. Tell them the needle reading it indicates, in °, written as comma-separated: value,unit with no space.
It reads 145,°
